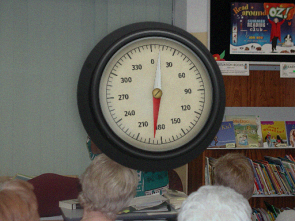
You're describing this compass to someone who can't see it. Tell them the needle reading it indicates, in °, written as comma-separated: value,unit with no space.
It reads 190,°
